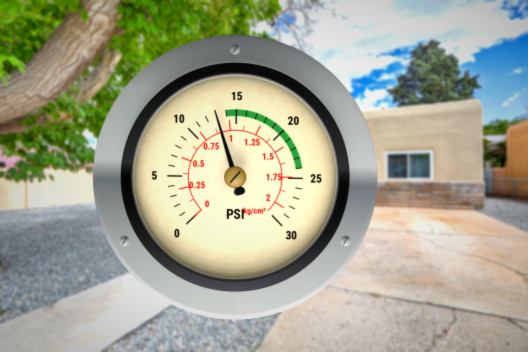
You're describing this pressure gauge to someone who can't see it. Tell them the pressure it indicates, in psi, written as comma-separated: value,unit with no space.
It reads 13,psi
